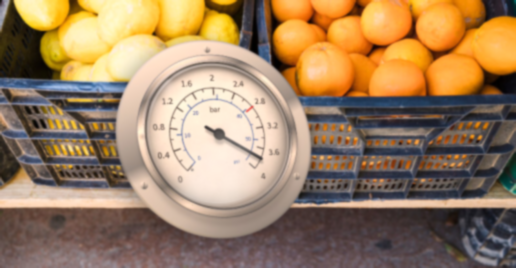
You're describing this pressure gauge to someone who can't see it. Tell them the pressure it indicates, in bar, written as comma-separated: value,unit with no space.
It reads 3.8,bar
